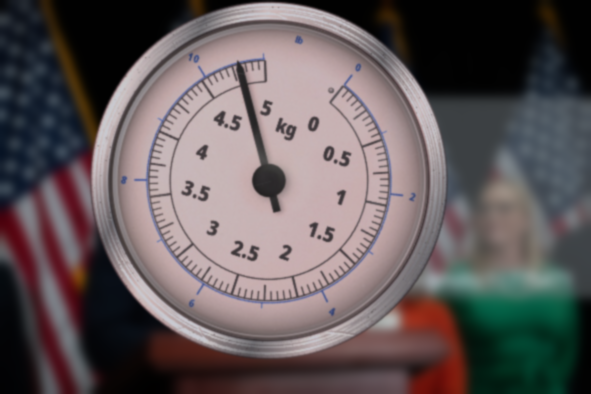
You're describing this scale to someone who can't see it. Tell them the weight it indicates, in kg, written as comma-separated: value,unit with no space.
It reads 4.8,kg
